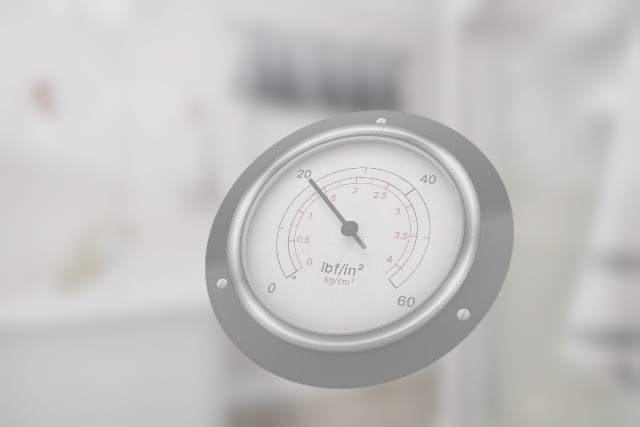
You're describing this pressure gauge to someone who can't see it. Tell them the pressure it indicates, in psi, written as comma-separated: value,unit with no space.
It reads 20,psi
